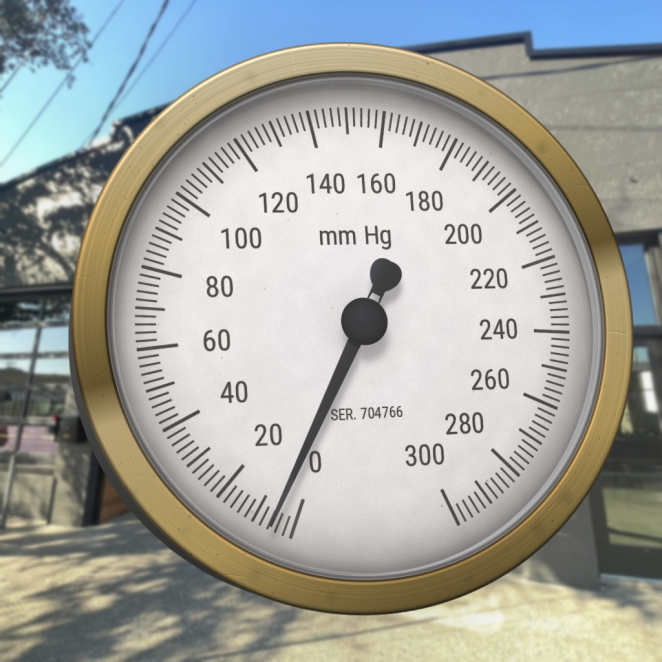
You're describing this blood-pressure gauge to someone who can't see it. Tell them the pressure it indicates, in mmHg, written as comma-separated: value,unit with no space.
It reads 6,mmHg
